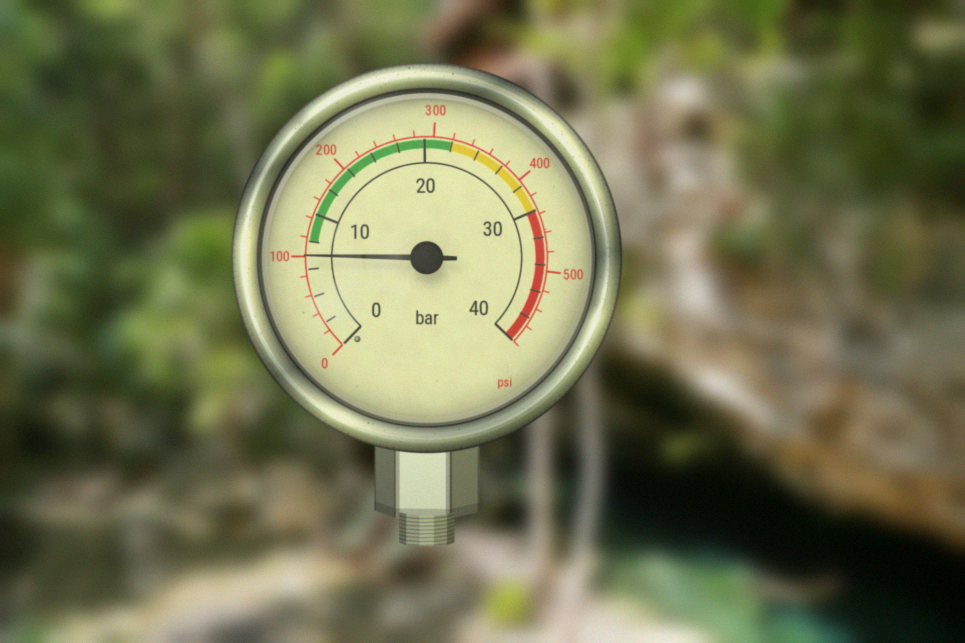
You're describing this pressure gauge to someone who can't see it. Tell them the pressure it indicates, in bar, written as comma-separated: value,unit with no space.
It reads 7,bar
